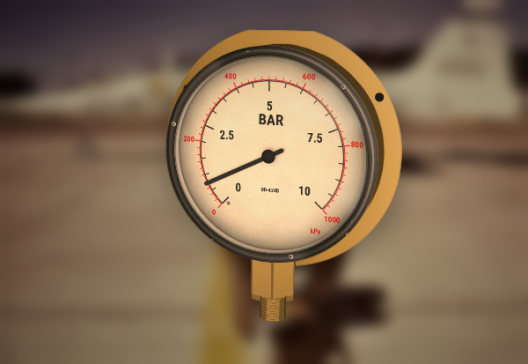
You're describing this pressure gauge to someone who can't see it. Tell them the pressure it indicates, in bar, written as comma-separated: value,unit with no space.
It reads 0.75,bar
